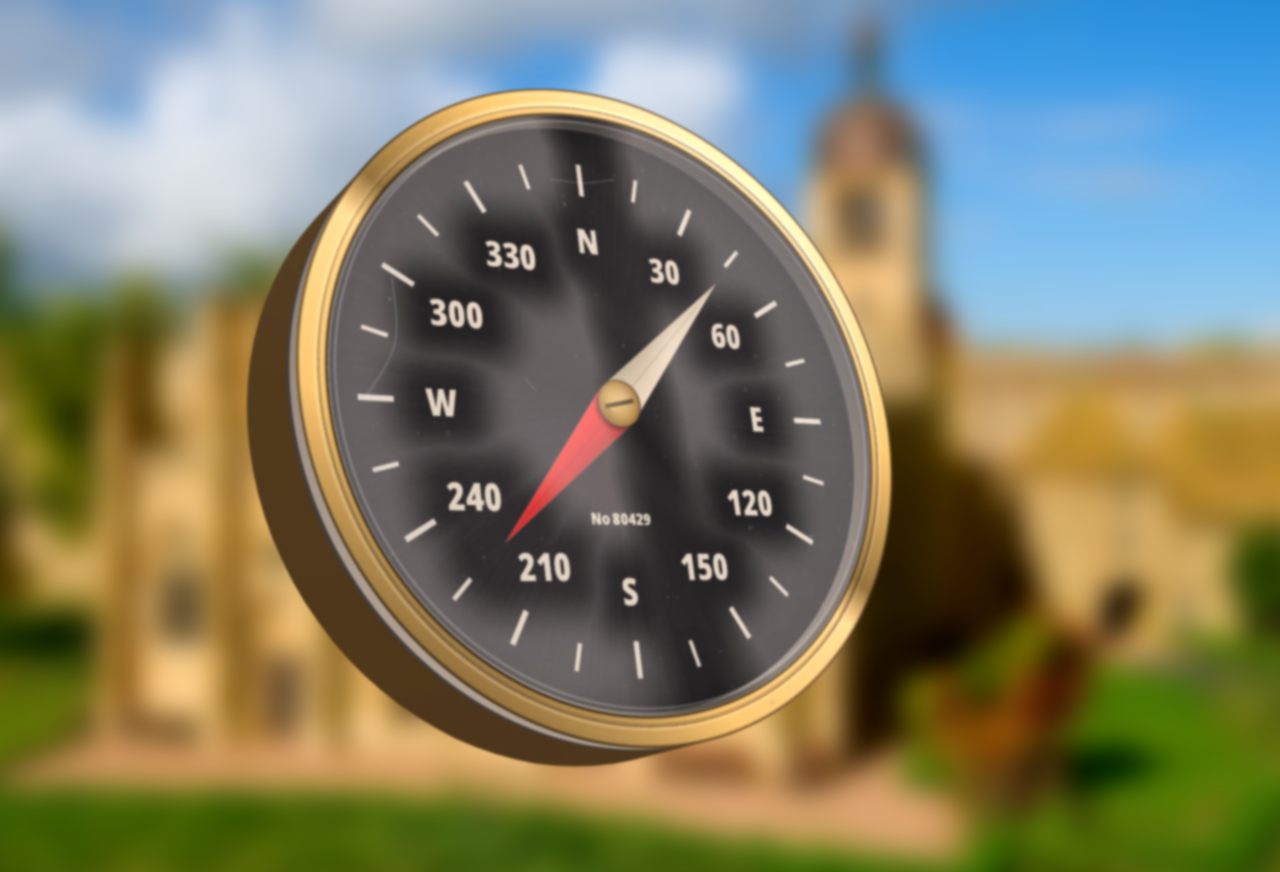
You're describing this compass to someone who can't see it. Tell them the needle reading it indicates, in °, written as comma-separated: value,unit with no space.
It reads 225,°
